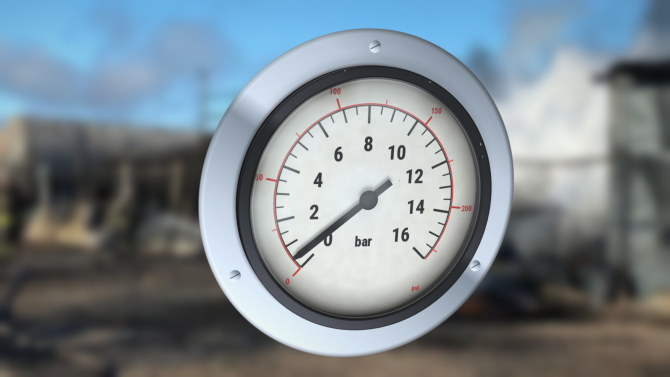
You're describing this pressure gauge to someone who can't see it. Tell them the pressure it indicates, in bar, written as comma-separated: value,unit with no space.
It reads 0.5,bar
